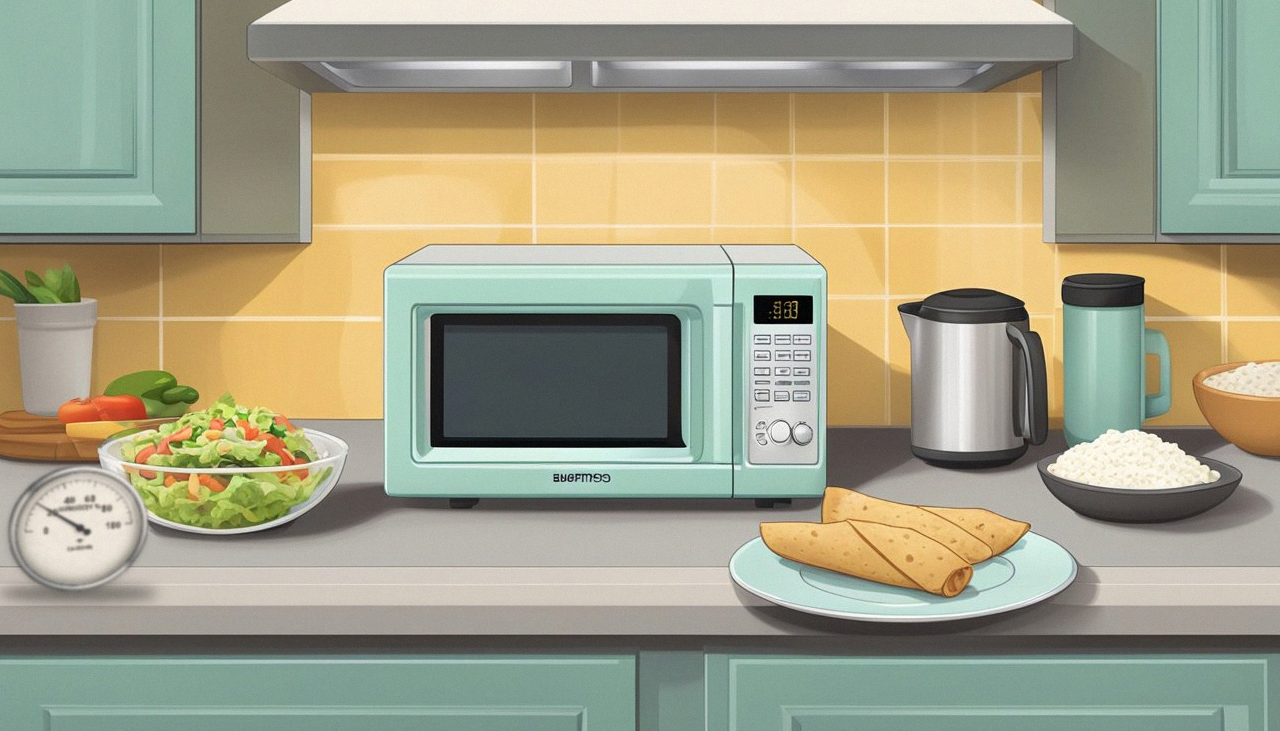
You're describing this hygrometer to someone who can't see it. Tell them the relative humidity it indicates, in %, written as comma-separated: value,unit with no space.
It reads 20,%
